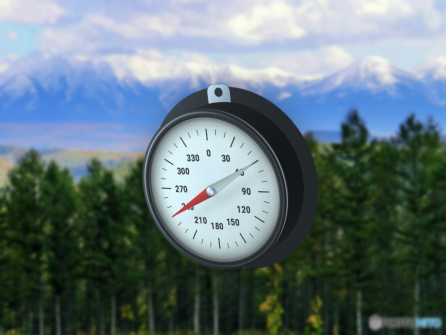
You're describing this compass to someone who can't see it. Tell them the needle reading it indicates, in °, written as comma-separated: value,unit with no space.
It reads 240,°
